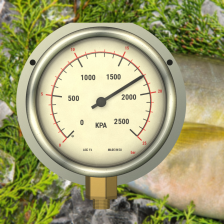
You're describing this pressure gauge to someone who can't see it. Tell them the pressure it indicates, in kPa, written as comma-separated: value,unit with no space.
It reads 1800,kPa
